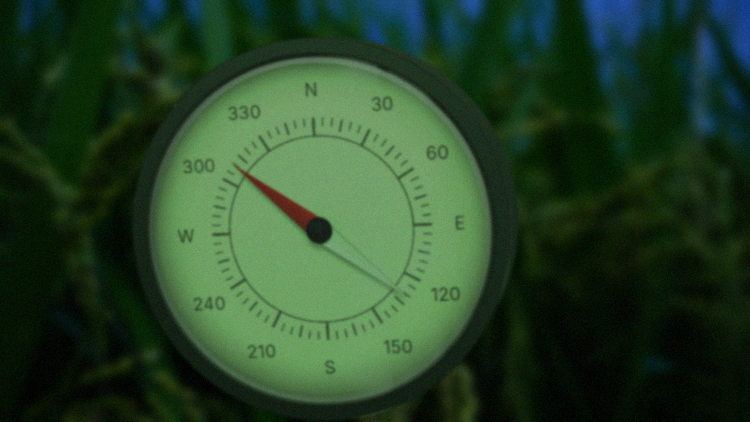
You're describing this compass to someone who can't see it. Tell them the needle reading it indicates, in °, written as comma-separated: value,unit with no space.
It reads 310,°
